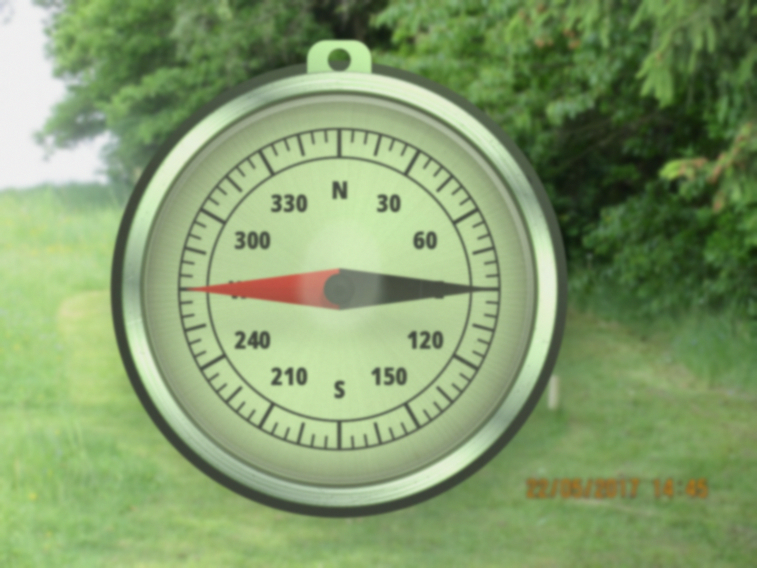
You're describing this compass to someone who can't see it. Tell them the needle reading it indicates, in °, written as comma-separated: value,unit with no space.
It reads 270,°
